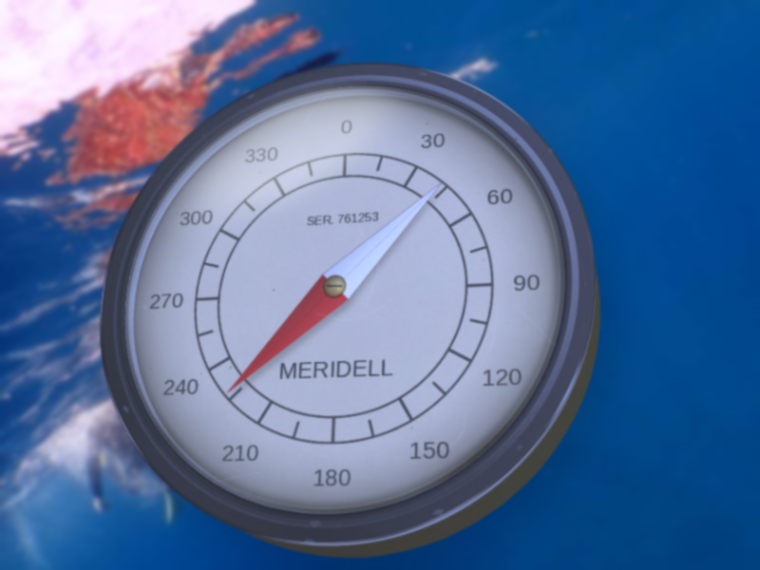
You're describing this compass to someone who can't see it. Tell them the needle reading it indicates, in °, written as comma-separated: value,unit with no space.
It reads 225,°
